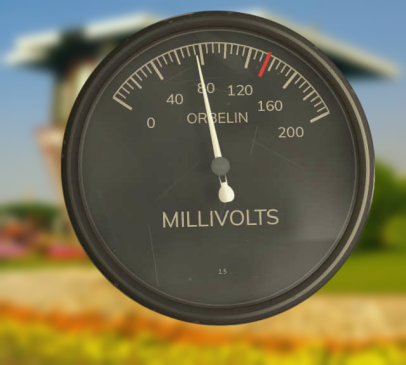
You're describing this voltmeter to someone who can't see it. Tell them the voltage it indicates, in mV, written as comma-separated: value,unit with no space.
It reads 75,mV
